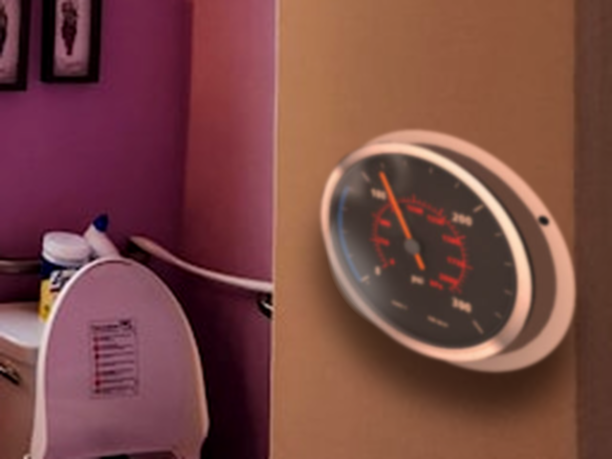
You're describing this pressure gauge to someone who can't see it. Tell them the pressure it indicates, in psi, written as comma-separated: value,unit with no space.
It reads 120,psi
